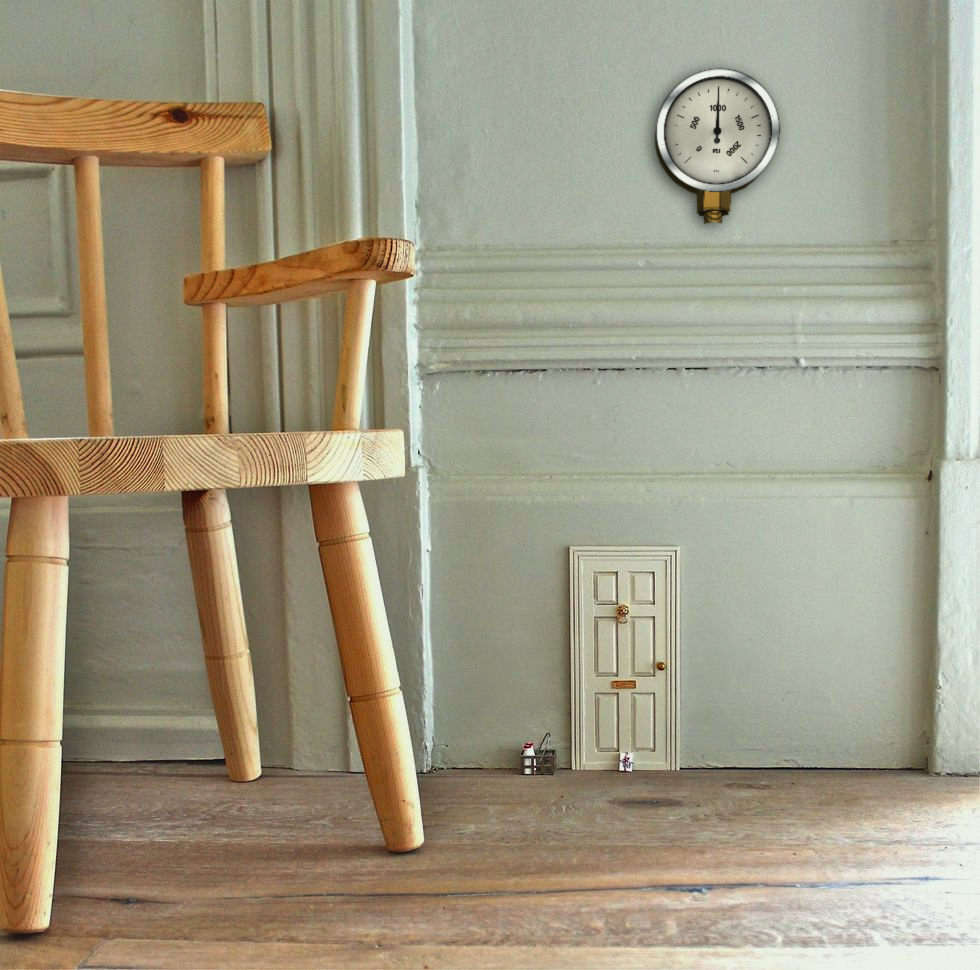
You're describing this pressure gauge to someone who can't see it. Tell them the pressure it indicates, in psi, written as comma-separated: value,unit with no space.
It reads 1000,psi
